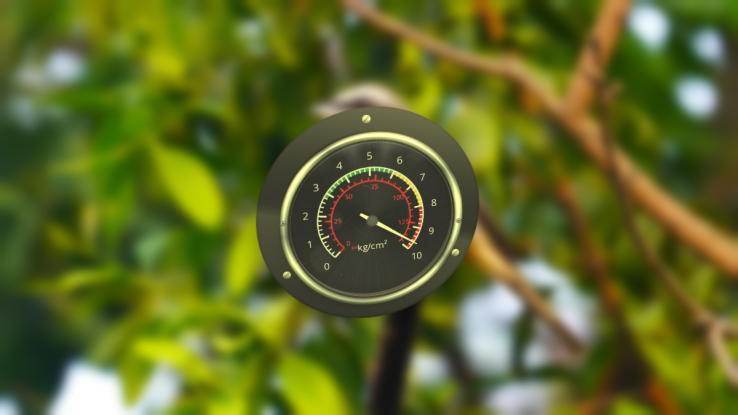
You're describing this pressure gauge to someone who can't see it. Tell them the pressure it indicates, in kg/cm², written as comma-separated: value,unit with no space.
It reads 9.6,kg/cm²
